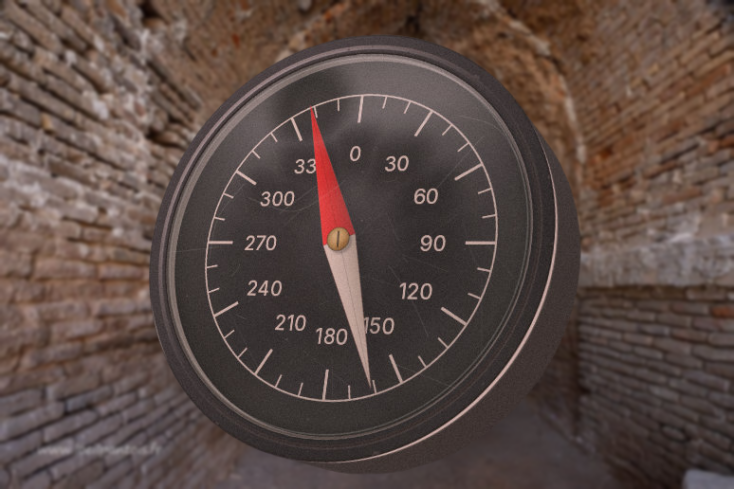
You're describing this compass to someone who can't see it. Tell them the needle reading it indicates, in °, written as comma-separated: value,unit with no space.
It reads 340,°
